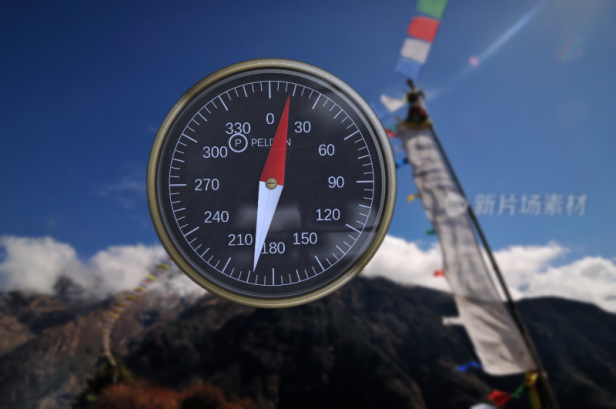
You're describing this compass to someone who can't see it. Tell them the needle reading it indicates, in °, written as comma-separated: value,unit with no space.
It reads 12.5,°
